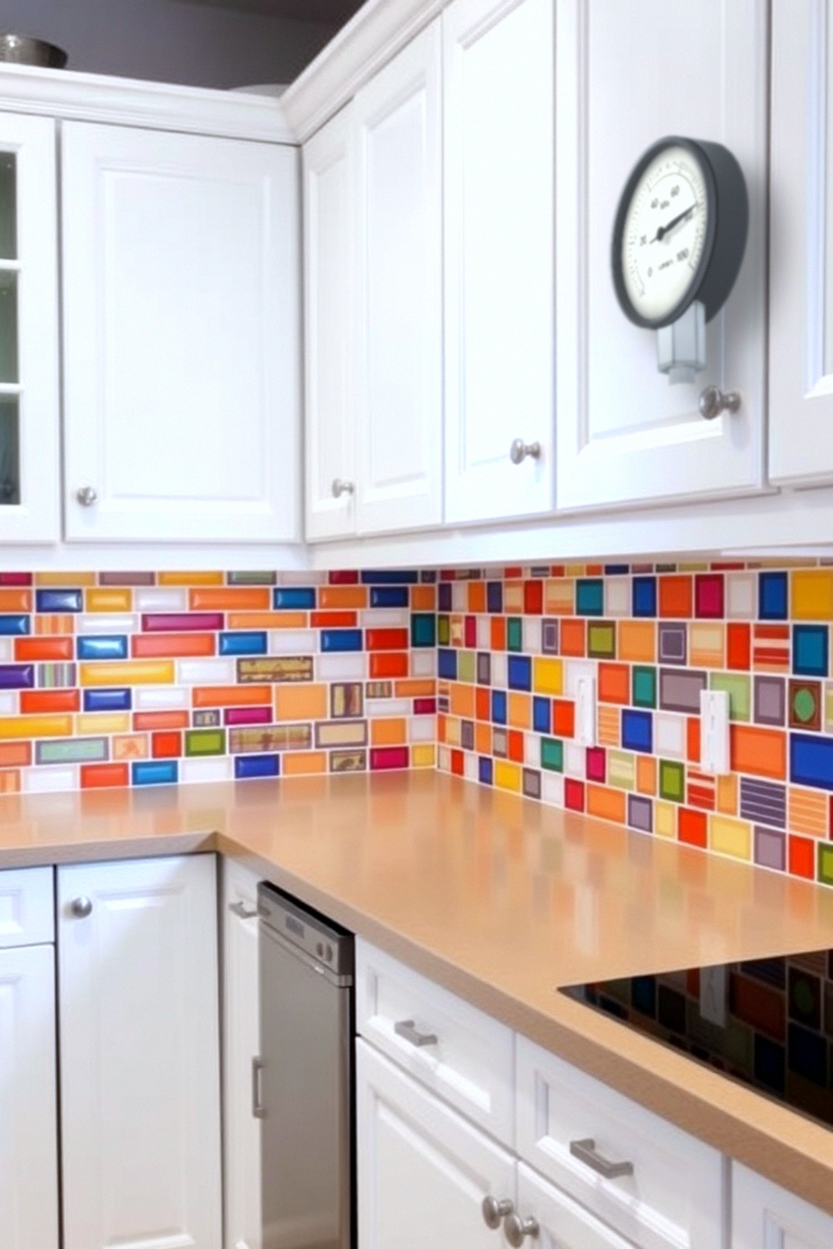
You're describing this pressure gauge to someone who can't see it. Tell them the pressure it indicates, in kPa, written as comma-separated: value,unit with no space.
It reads 80,kPa
